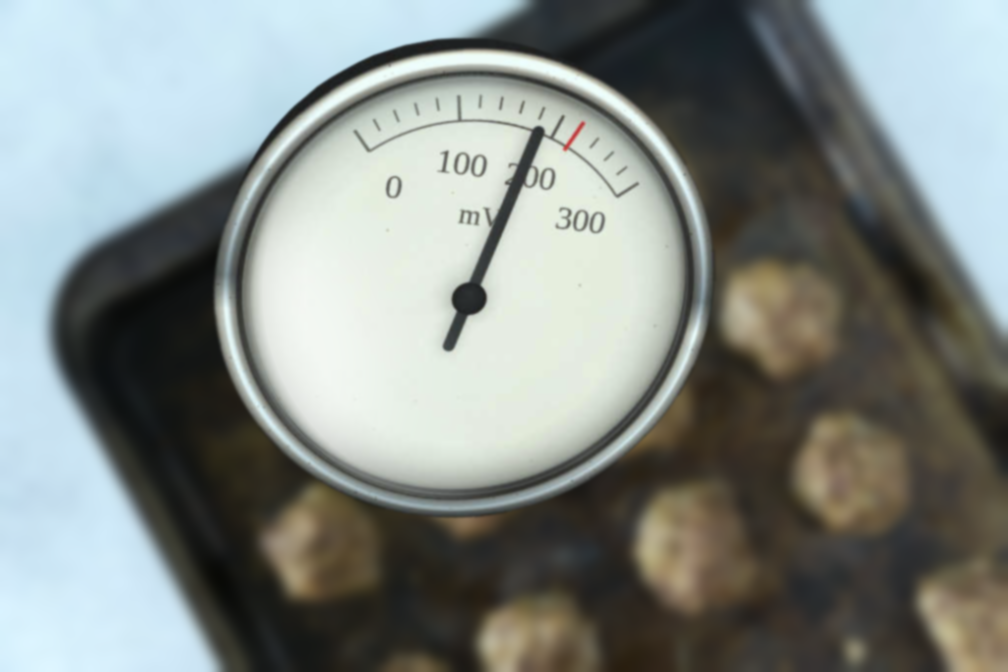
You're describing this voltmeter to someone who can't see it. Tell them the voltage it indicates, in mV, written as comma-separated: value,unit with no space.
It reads 180,mV
